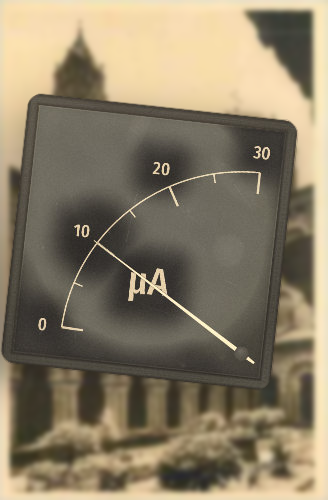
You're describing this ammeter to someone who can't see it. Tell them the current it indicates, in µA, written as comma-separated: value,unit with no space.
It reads 10,µA
